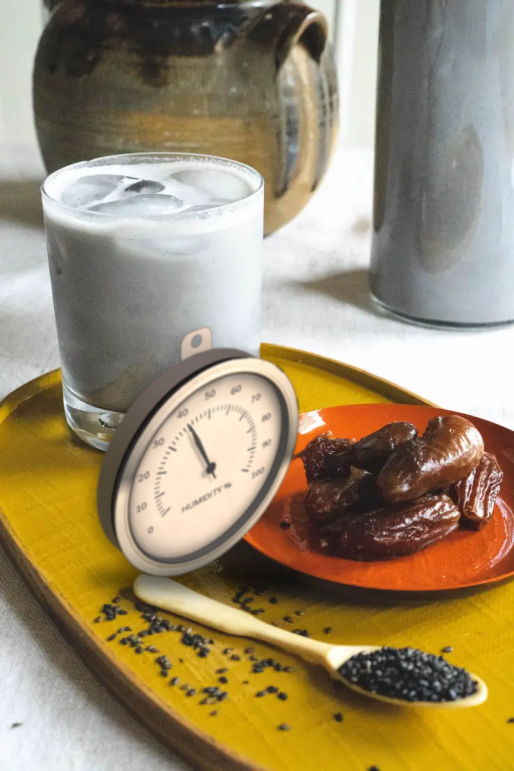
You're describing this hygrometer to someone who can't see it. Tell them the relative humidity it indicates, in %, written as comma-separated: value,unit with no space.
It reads 40,%
